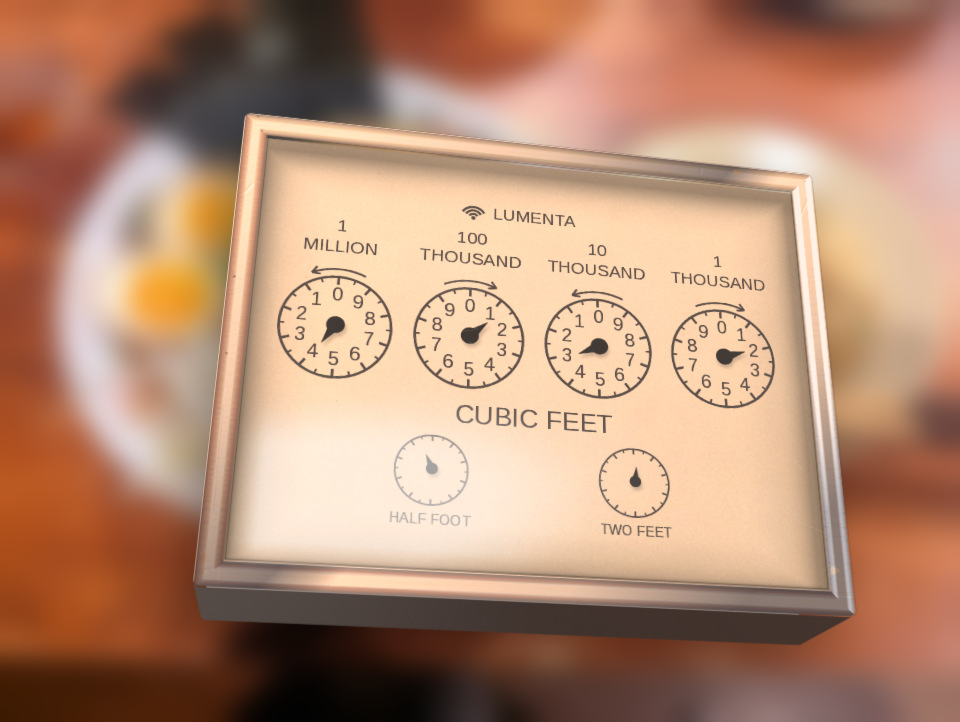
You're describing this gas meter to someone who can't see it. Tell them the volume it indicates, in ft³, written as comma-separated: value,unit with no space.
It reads 413200,ft³
